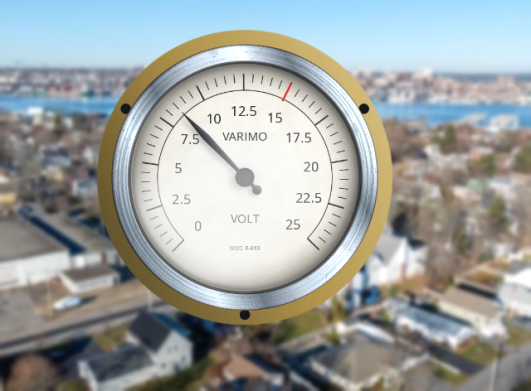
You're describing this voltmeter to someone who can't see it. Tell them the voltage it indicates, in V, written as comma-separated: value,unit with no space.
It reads 8.5,V
